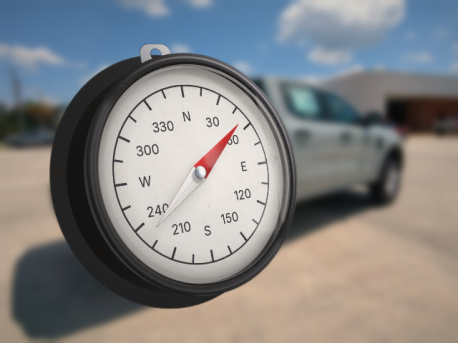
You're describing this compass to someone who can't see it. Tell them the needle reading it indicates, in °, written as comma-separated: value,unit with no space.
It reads 52.5,°
